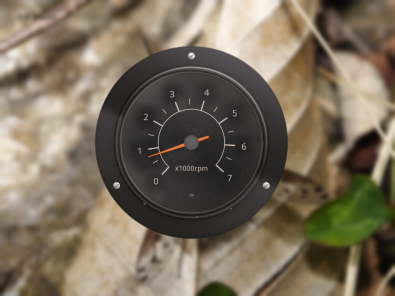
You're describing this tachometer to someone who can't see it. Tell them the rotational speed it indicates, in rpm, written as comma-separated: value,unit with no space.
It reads 750,rpm
